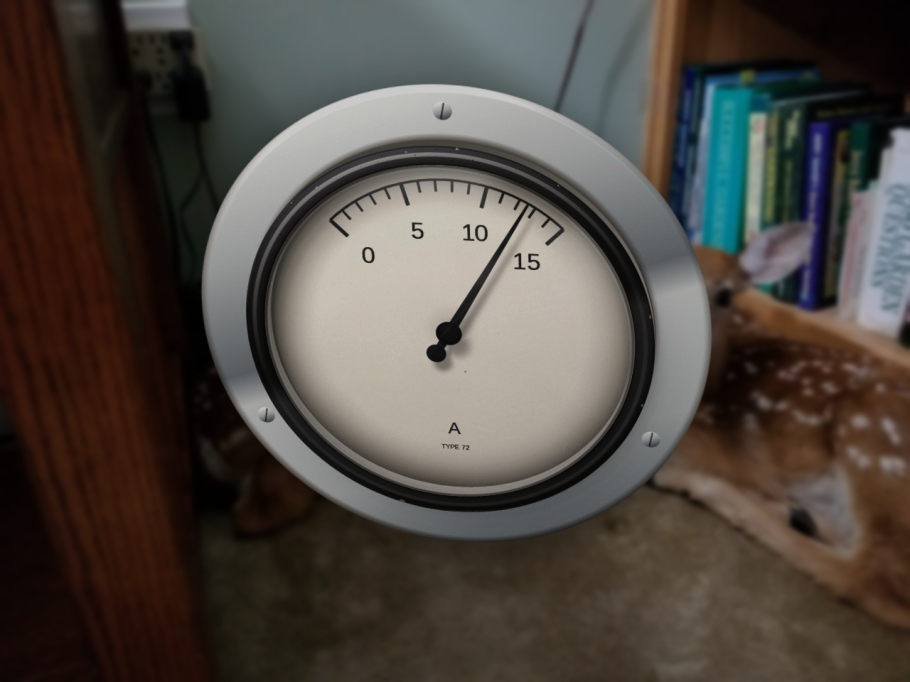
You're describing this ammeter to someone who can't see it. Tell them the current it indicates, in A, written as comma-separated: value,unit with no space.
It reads 12.5,A
